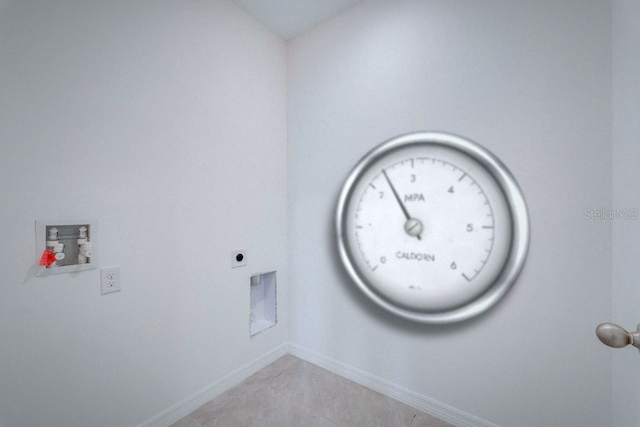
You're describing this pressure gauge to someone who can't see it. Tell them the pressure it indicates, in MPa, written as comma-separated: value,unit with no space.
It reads 2.4,MPa
